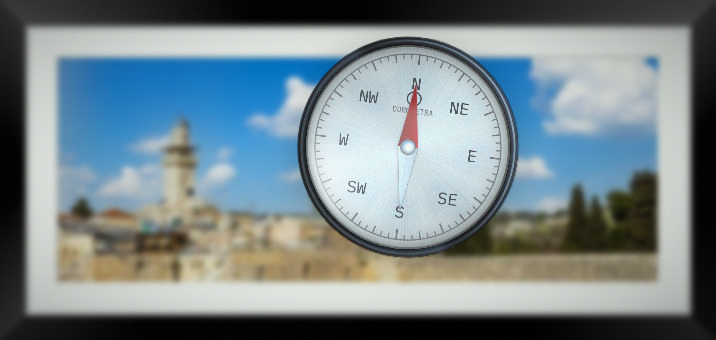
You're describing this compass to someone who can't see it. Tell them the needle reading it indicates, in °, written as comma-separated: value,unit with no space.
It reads 0,°
